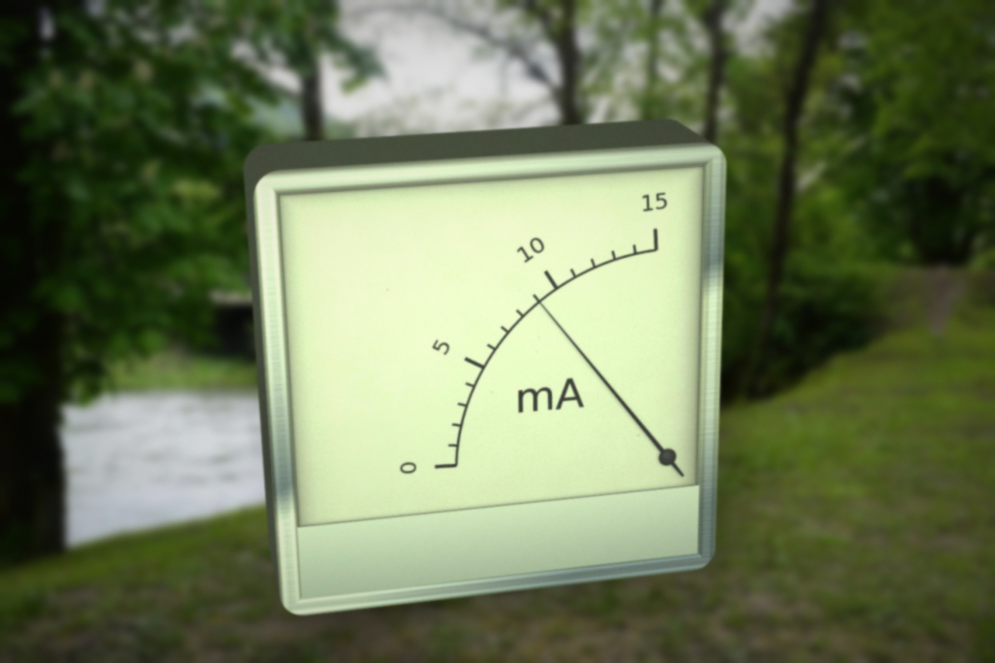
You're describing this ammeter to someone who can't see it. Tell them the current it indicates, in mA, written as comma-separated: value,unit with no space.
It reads 9,mA
